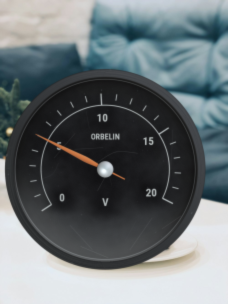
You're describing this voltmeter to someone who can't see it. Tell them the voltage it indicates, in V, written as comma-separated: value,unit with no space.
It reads 5,V
